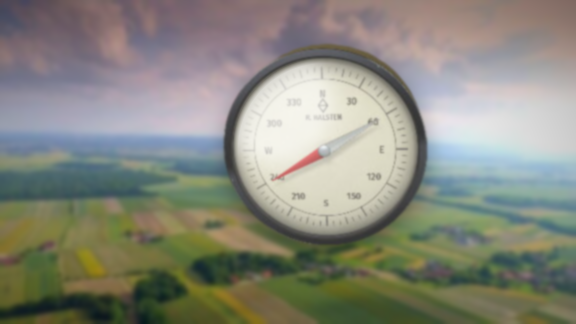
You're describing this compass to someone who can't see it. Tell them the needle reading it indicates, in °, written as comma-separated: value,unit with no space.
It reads 240,°
